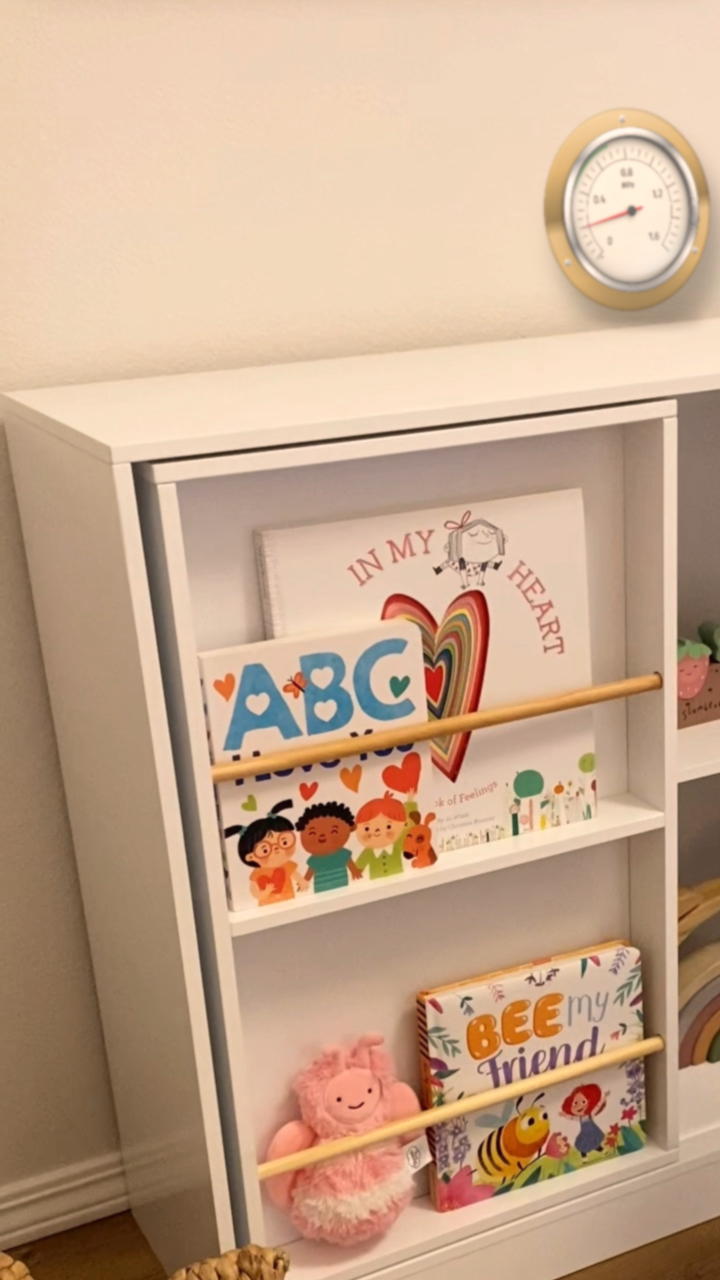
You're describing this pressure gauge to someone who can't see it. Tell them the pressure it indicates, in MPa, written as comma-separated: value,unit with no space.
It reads 0.2,MPa
